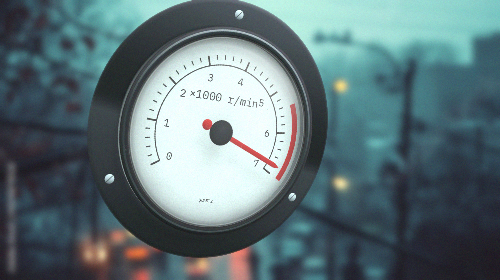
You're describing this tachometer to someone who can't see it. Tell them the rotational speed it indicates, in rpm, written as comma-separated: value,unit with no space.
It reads 6800,rpm
